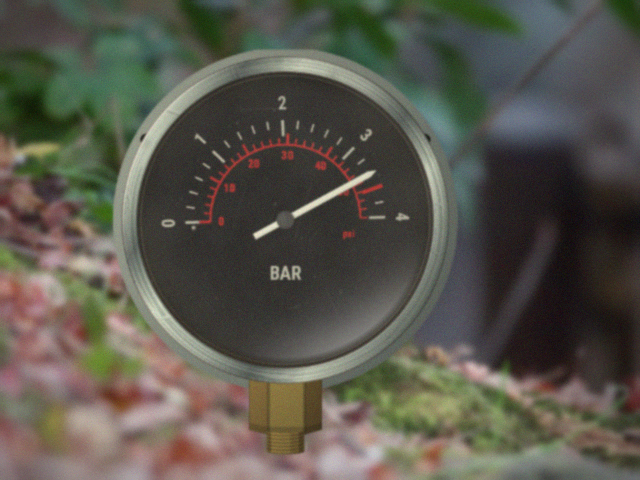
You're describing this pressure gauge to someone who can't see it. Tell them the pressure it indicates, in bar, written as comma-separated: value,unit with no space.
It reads 3.4,bar
